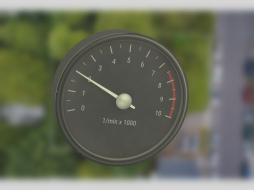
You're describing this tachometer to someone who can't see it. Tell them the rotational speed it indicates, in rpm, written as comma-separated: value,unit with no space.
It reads 2000,rpm
